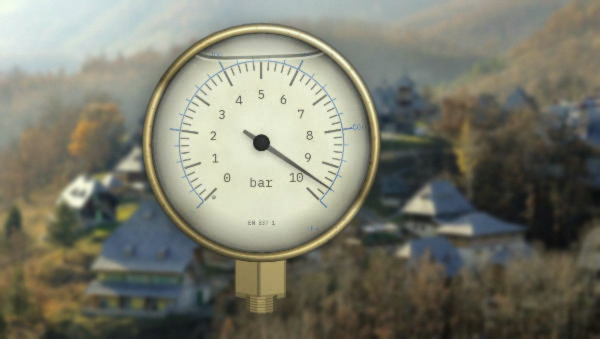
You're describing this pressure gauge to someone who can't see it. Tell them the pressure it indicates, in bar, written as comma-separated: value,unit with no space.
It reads 9.6,bar
